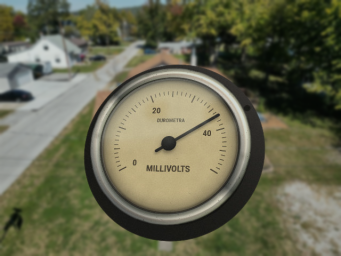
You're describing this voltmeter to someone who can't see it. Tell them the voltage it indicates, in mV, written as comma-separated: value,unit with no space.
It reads 37,mV
